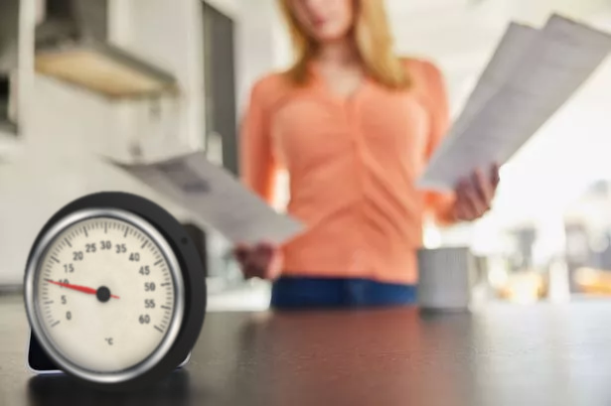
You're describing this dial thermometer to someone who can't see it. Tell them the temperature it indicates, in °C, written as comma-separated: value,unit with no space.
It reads 10,°C
